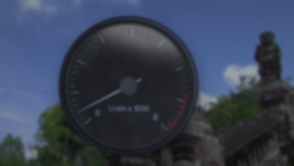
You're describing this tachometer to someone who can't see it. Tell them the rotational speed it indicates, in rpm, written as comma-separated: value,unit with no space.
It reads 400,rpm
